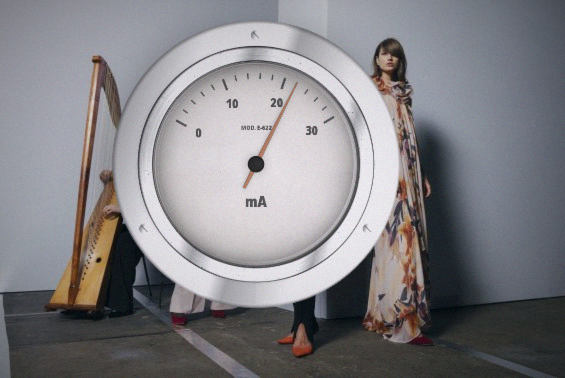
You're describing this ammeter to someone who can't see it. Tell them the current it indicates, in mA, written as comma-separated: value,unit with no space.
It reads 22,mA
